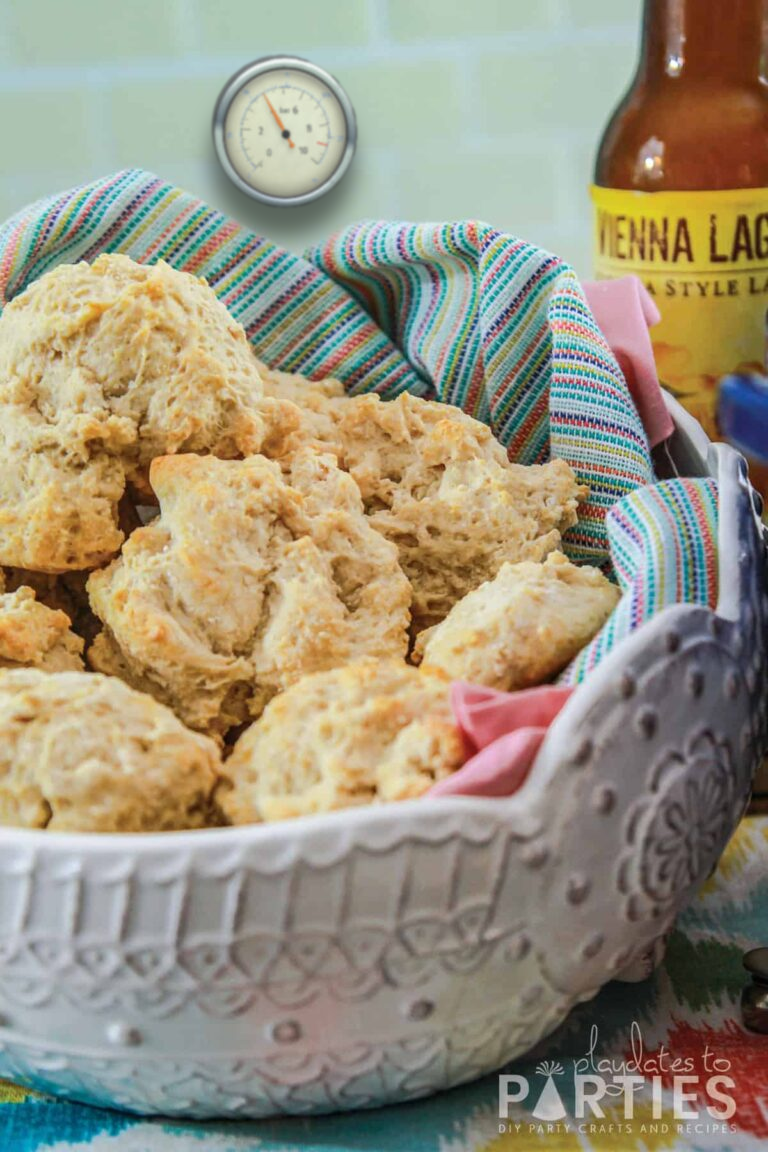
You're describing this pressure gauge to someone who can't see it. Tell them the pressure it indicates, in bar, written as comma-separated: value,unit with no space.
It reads 4,bar
